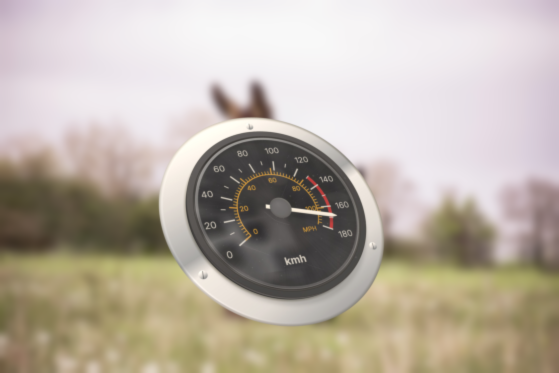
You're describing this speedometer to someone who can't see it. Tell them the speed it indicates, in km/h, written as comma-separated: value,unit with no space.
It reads 170,km/h
